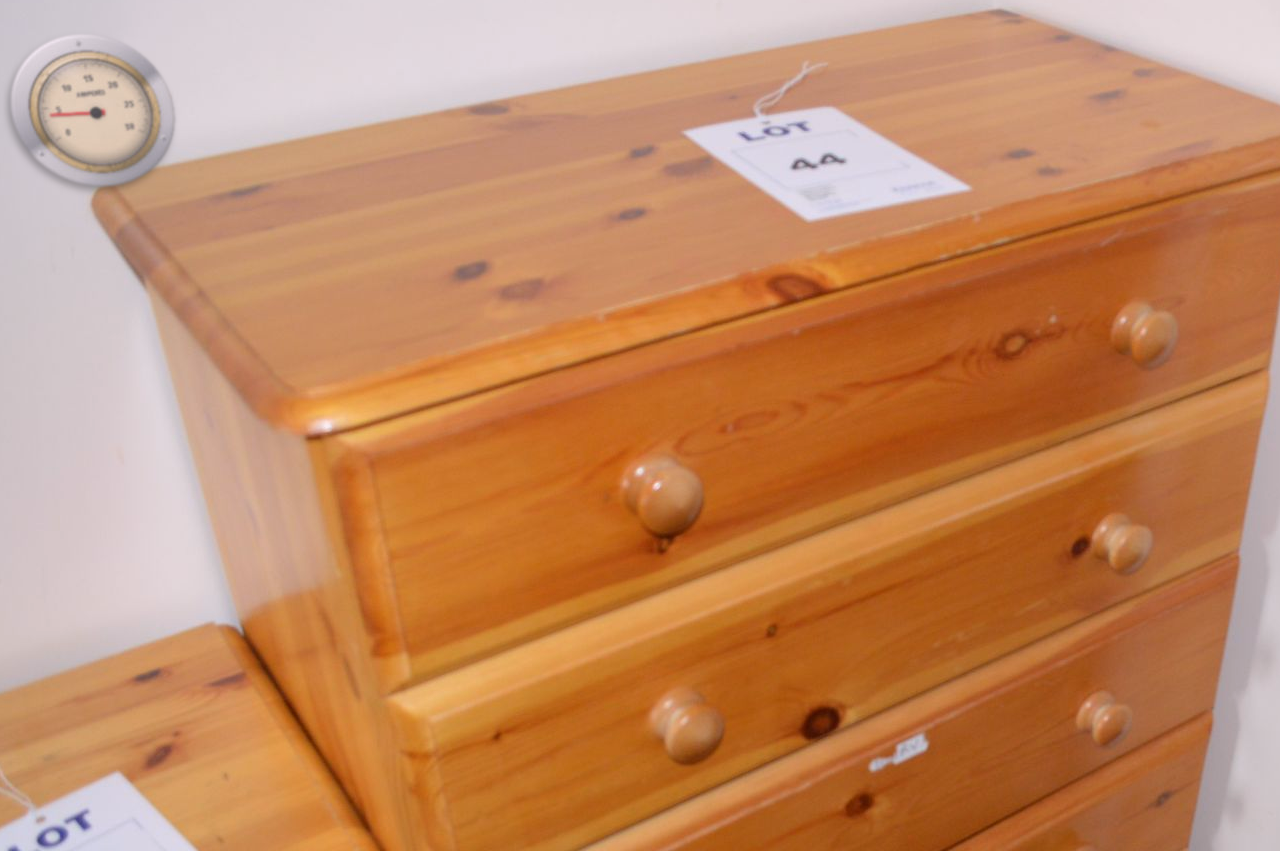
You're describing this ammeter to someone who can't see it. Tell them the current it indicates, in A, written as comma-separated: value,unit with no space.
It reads 4,A
